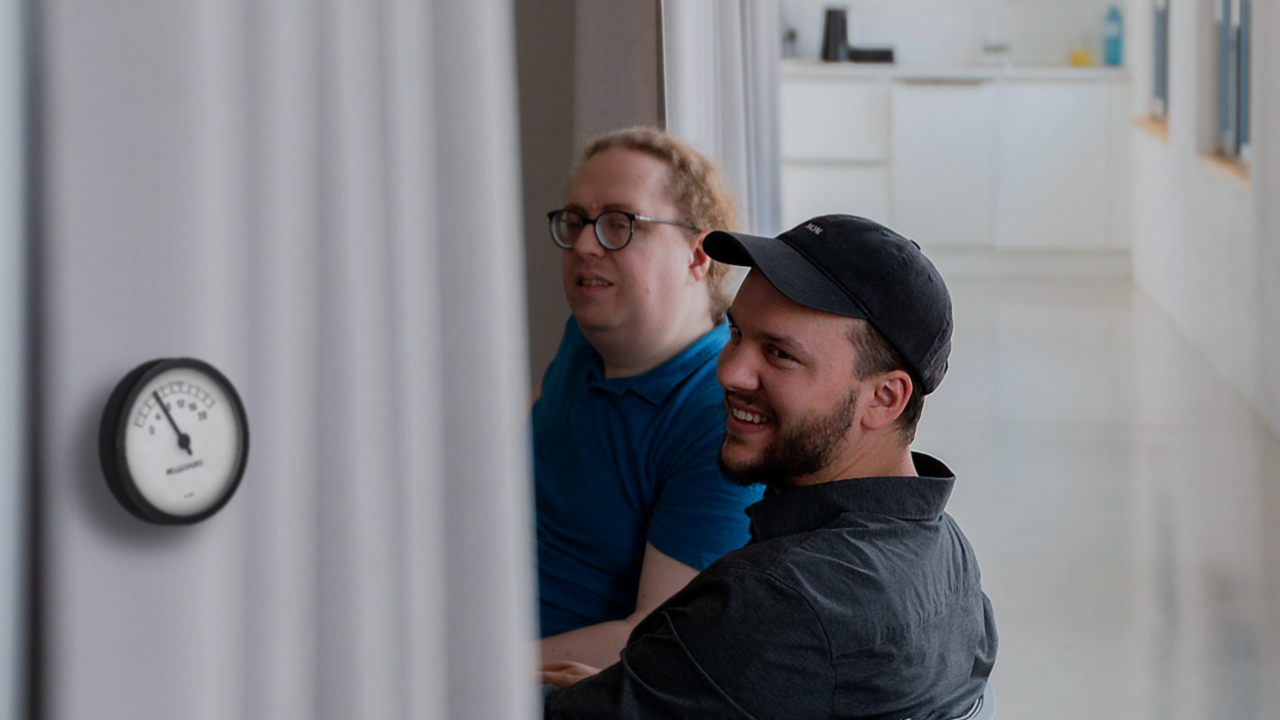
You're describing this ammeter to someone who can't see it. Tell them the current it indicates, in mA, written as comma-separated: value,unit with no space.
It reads 6,mA
